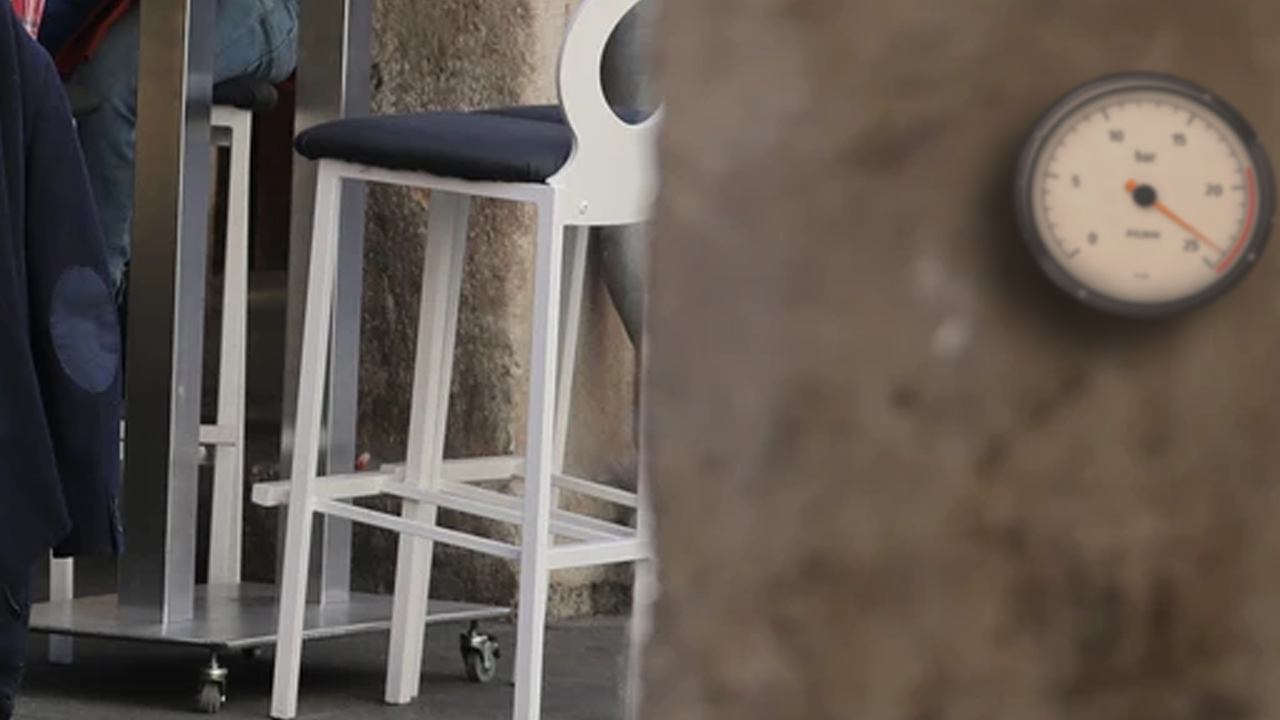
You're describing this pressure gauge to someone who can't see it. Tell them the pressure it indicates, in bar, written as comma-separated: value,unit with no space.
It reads 24,bar
